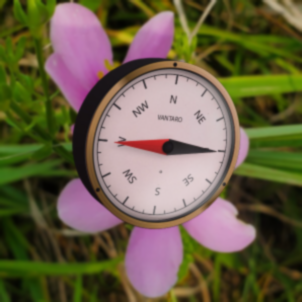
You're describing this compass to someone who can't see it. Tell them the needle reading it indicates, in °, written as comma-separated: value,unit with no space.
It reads 270,°
